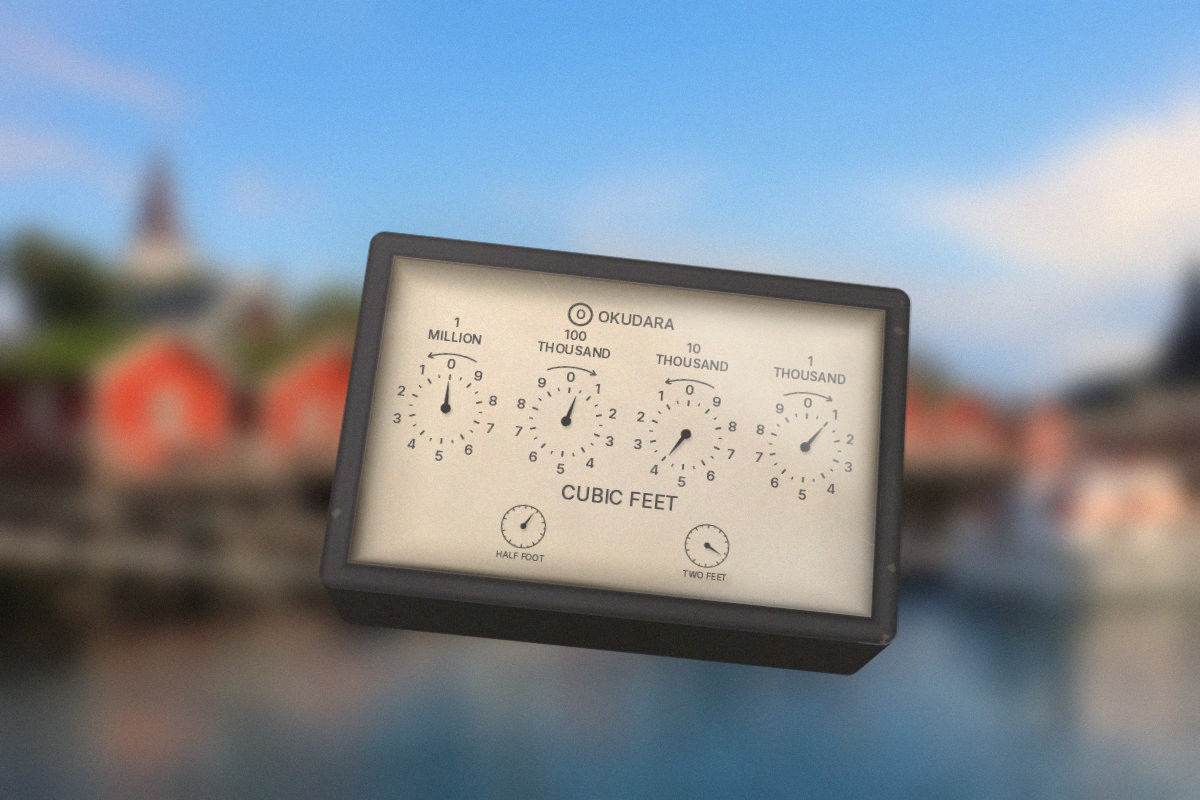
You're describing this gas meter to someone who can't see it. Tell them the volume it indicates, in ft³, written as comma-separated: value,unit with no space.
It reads 4100,ft³
